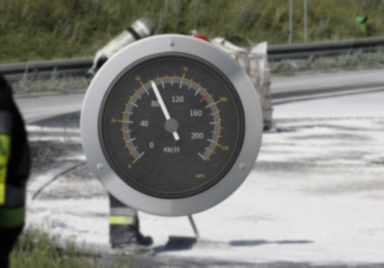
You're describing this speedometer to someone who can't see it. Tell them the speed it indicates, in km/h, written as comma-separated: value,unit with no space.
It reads 90,km/h
